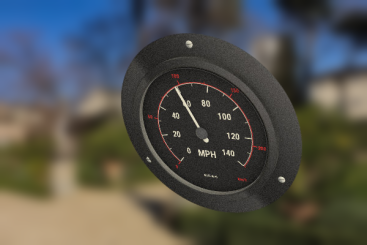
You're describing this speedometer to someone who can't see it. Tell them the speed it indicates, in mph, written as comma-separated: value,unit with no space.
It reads 60,mph
